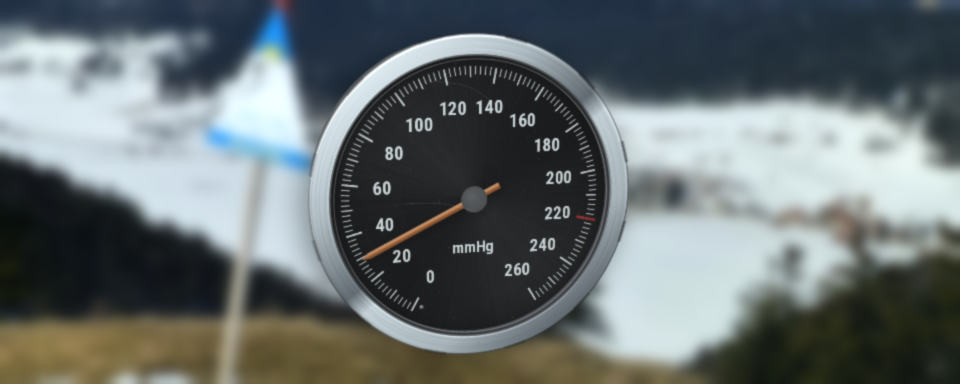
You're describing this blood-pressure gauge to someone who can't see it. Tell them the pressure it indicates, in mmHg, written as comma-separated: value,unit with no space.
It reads 30,mmHg
